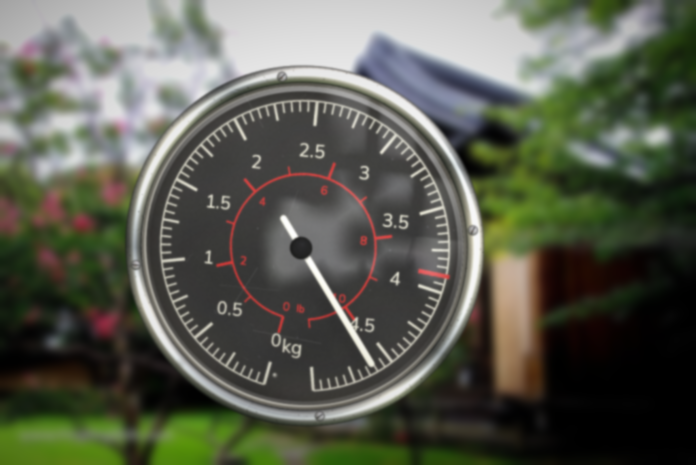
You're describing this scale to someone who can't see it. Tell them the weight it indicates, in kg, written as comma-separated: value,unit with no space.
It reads 4.6,kg
